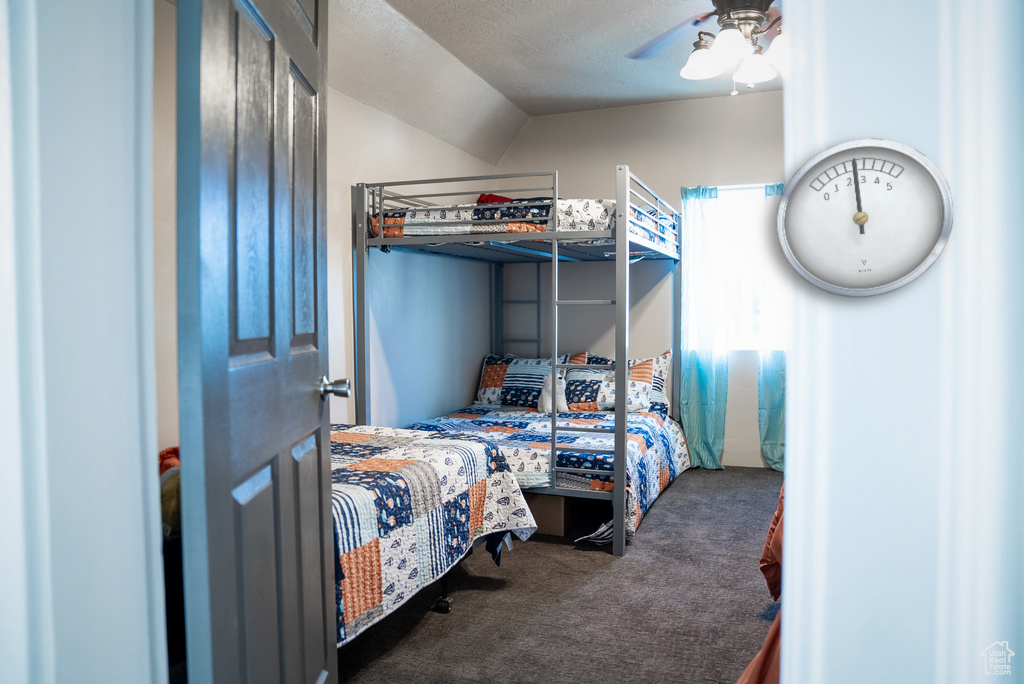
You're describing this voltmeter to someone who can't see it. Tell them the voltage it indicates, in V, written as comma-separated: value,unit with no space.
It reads 2.5,V
